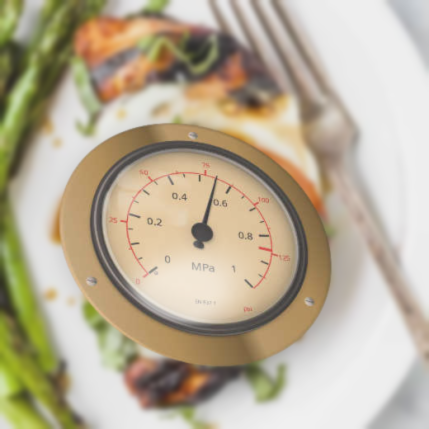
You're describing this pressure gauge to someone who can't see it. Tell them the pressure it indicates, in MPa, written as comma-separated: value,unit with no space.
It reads 0.55,MPa
